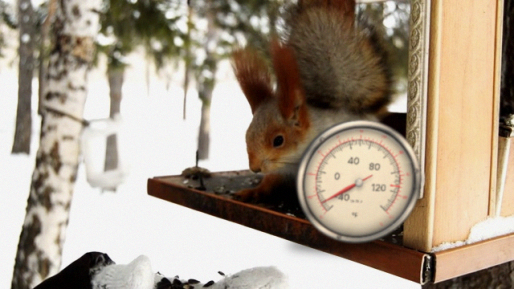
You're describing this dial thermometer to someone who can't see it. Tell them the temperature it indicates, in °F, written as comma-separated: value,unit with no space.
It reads -30,°F
